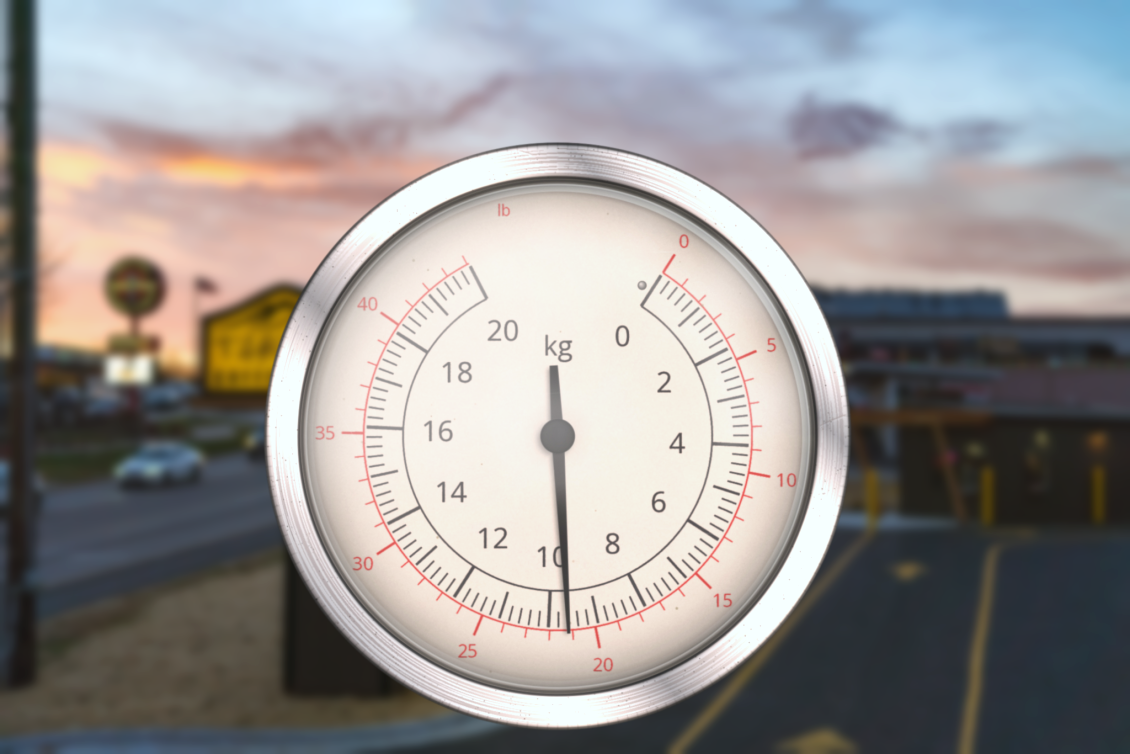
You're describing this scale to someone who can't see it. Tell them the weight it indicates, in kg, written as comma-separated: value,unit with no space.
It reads 9.6,kg
